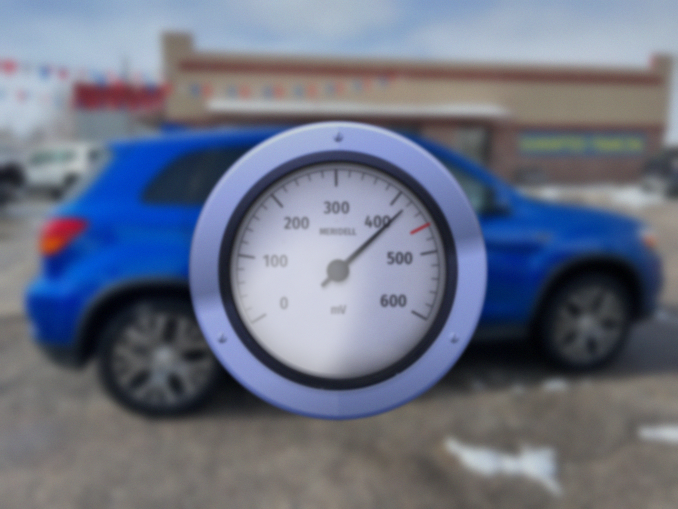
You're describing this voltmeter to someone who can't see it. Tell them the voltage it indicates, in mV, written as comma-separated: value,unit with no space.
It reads 420,mV
